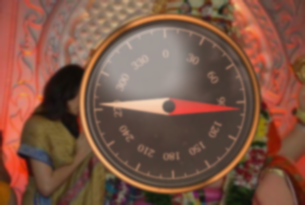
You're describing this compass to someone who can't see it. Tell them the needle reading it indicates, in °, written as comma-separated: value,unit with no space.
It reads 95,°
